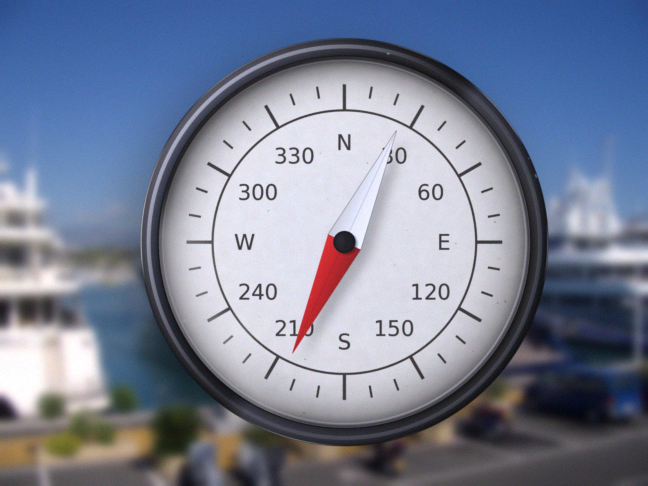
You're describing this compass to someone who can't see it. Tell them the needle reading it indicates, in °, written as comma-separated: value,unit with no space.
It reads 205,°
